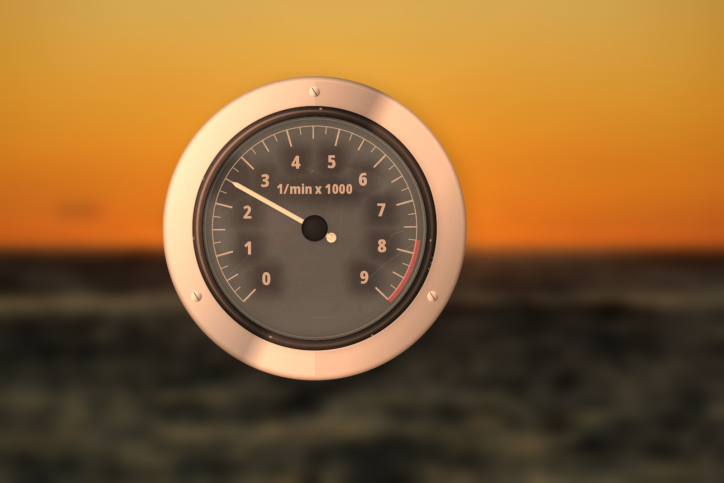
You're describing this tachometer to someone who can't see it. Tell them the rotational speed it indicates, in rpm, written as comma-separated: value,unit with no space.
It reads 2500,rpm
